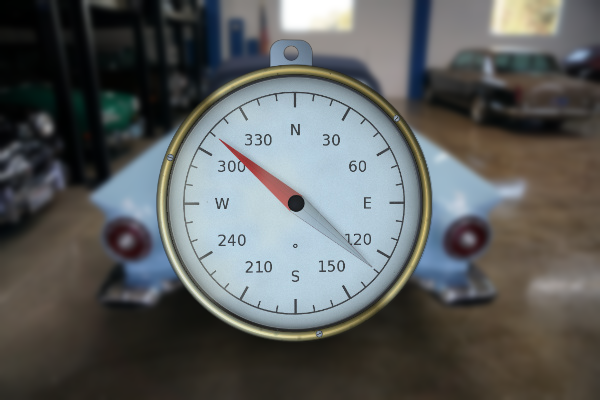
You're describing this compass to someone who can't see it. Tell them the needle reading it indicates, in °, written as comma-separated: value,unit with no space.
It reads 310,°
